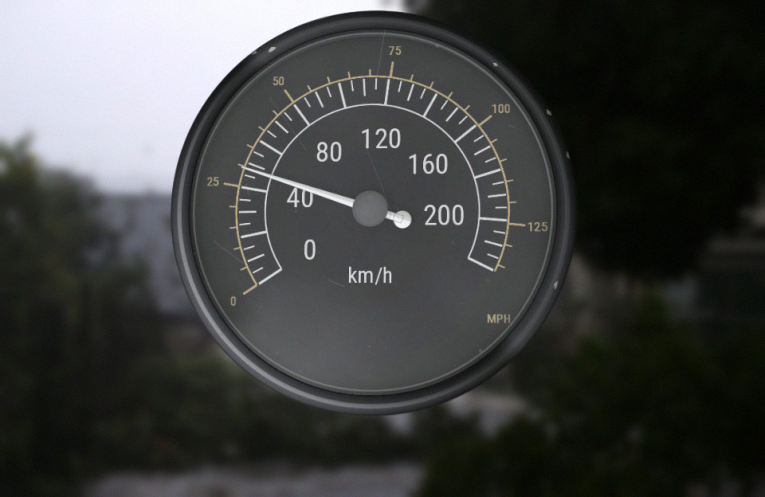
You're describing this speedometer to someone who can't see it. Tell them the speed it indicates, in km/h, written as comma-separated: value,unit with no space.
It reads 47.5,km/h
